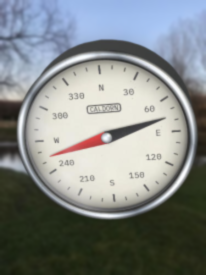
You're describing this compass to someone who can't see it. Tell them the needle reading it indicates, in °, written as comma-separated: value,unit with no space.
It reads 255,°
